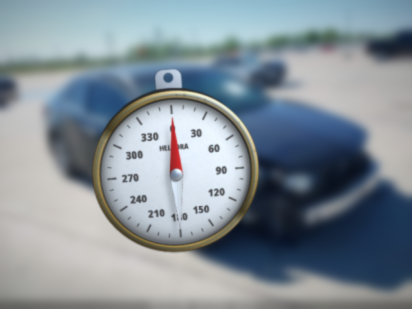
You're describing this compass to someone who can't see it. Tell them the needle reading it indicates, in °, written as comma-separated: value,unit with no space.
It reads 0,°
